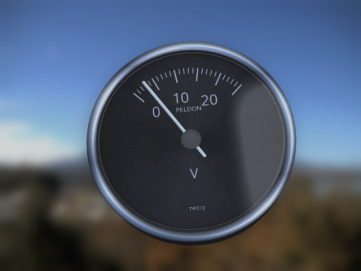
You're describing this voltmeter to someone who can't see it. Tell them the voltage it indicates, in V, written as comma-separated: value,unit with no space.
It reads 3,V
